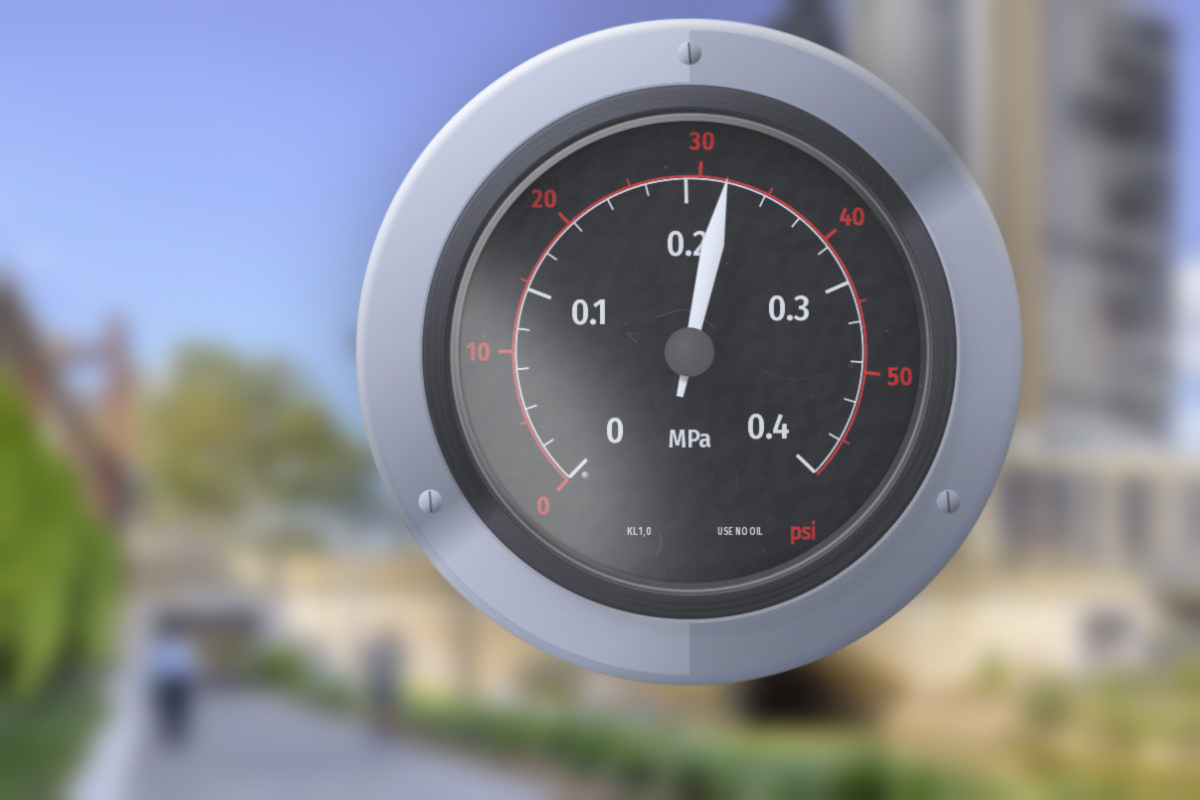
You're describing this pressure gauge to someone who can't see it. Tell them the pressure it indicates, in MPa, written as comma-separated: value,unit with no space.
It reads 0.22,MPa
